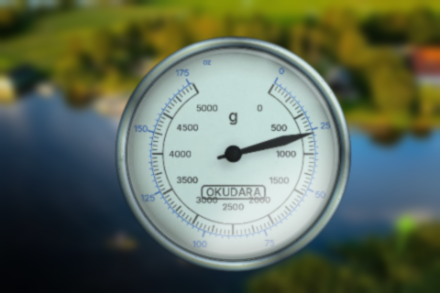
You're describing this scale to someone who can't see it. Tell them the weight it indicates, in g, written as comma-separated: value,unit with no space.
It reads 750,g
